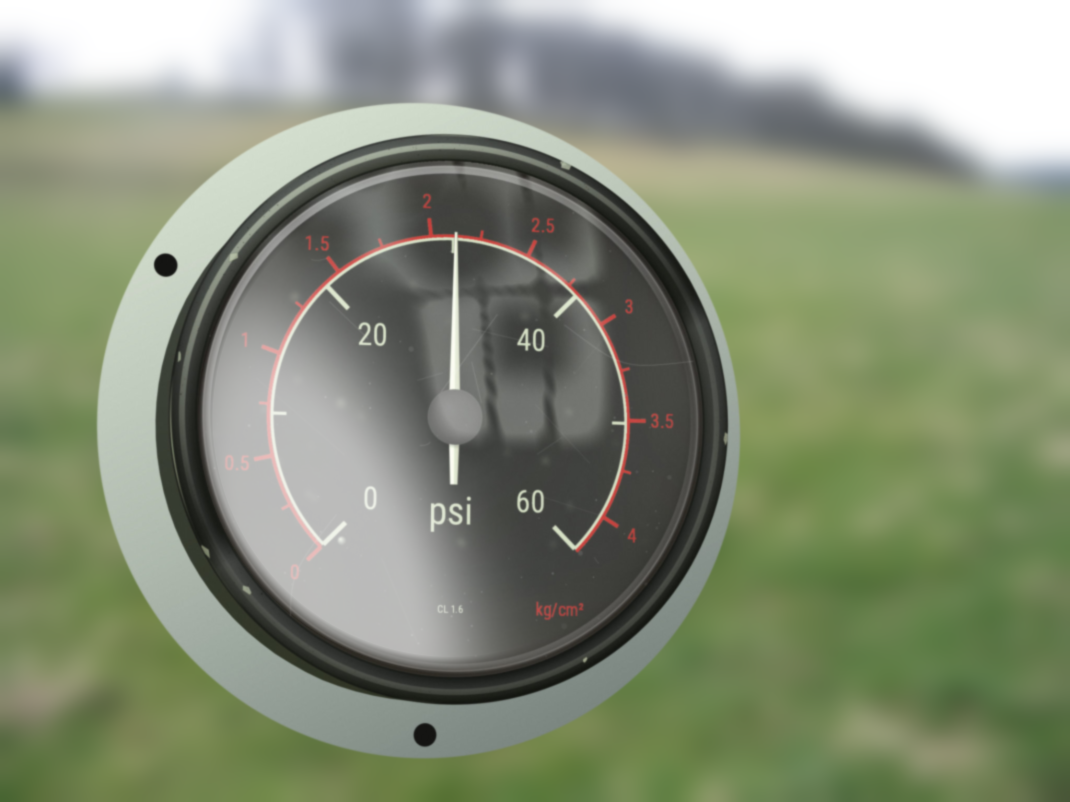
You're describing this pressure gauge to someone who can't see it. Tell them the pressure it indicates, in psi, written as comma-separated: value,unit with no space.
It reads 30,psi
